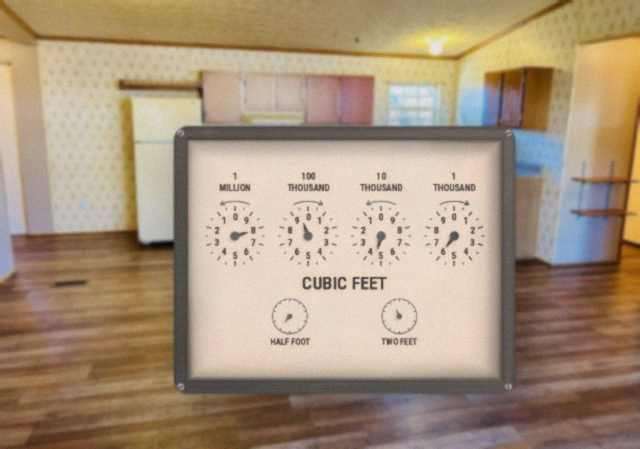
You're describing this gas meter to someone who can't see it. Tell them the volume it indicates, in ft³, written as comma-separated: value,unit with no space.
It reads 794600,ft³
